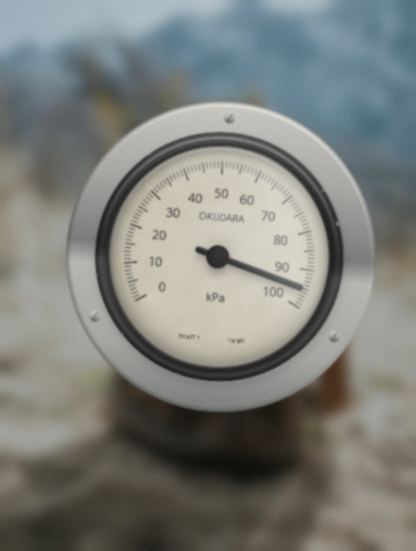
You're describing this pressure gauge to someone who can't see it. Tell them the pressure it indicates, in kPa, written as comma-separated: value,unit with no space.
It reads 95,kPa
